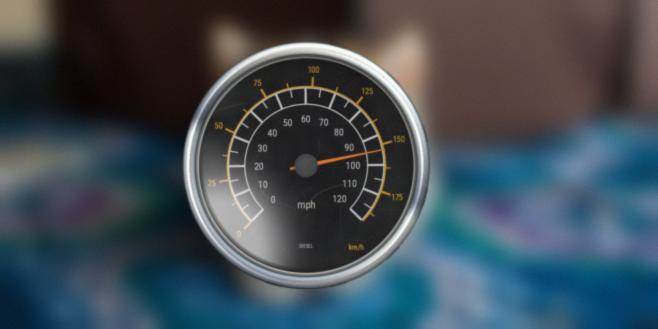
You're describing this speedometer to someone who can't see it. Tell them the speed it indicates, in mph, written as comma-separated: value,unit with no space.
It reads 95,mph
